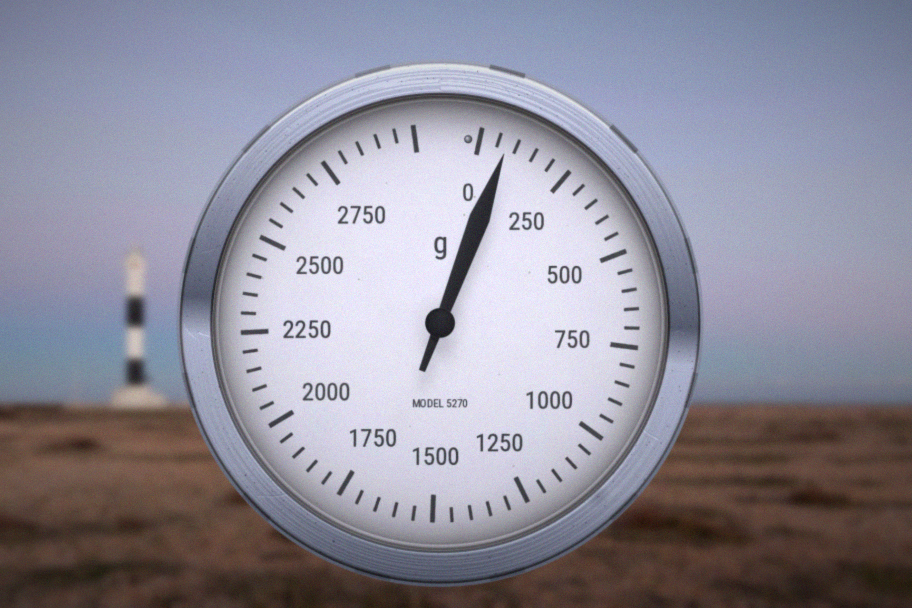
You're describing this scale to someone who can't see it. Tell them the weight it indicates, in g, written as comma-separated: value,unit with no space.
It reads 75,g
